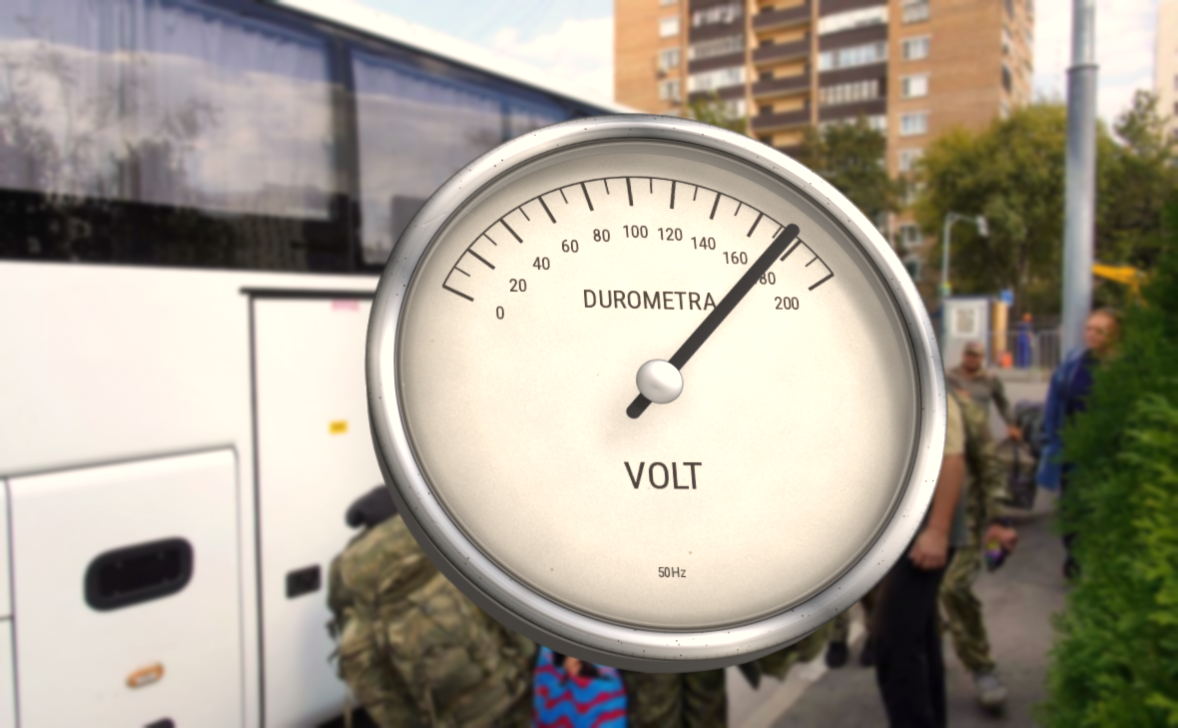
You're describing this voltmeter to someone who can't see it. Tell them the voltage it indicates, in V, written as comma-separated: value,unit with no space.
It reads 175,V
